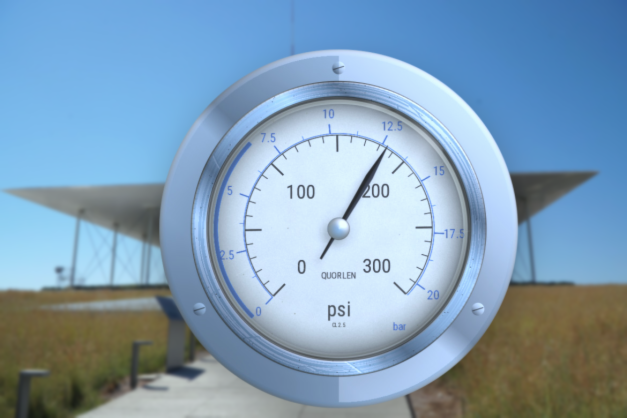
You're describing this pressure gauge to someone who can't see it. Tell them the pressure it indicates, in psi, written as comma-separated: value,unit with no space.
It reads 185,psi
